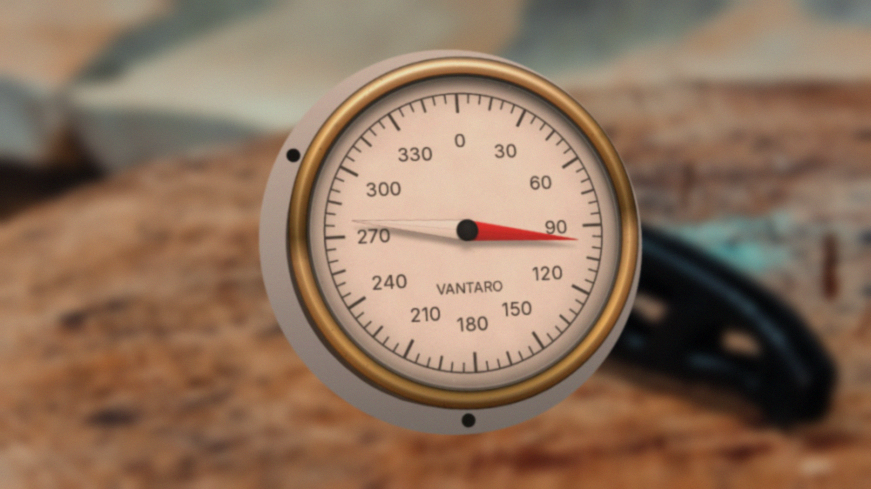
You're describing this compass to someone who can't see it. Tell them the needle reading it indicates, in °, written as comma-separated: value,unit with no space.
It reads 97.5,°
